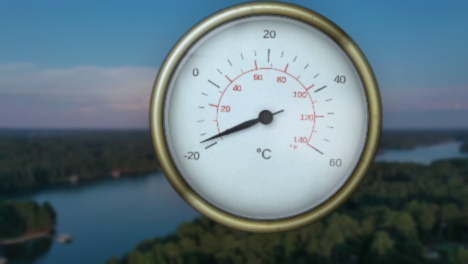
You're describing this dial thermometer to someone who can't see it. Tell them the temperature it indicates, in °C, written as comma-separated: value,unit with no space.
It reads -18,°C
